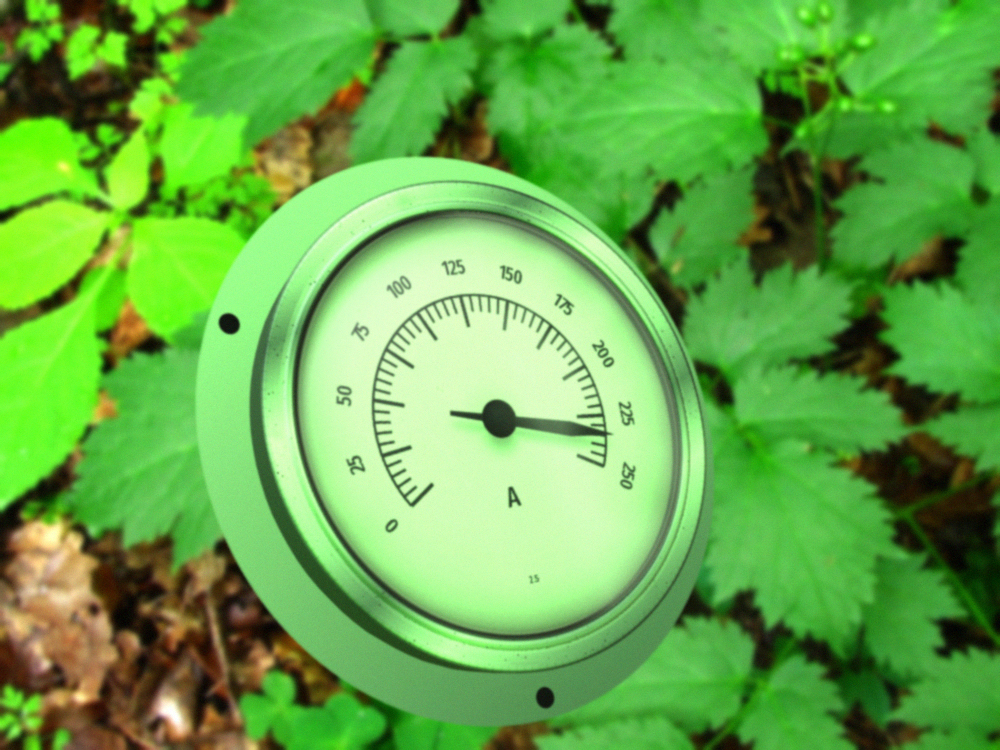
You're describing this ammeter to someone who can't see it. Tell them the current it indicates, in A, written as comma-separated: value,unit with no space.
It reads 235,A
